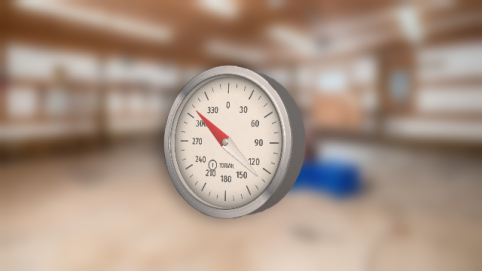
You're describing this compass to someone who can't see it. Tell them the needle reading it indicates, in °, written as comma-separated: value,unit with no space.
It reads 310,°
